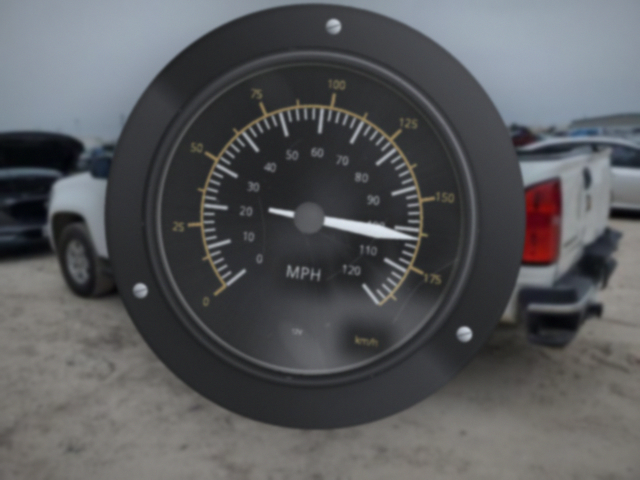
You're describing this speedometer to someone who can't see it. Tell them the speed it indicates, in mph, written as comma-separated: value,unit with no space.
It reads 102,mph
